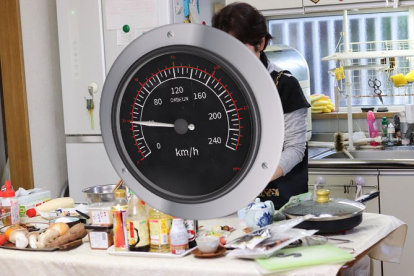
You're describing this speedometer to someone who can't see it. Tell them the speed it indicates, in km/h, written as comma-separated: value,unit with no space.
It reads 40,km/h
